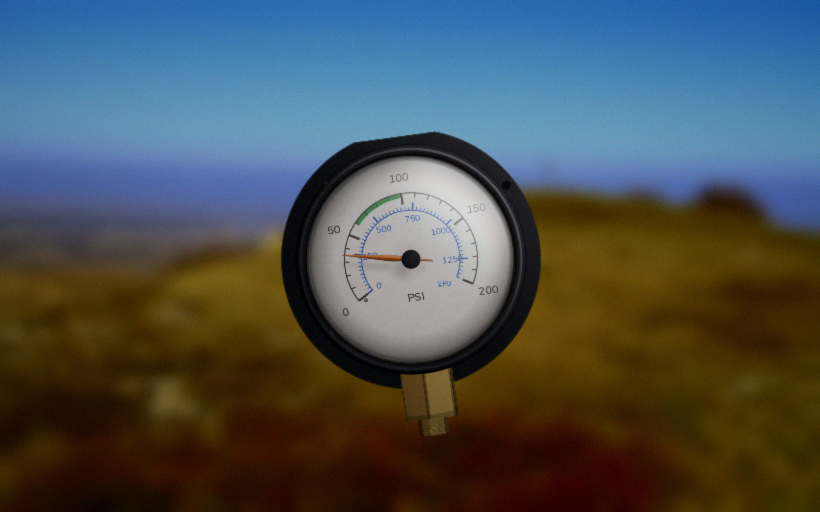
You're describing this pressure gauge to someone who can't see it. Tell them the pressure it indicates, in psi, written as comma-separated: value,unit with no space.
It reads 35,psi
